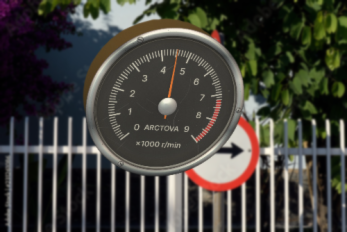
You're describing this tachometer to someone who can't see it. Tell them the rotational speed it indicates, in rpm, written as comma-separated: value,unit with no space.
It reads 4500,rpm
